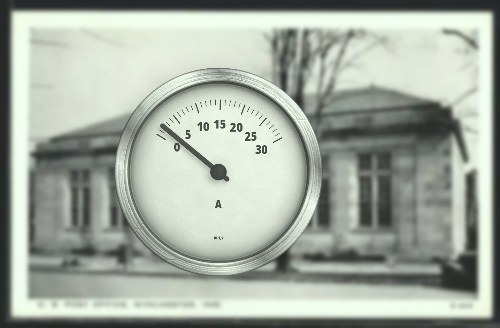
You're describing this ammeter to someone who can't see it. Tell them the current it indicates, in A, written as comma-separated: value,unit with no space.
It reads 2,A
